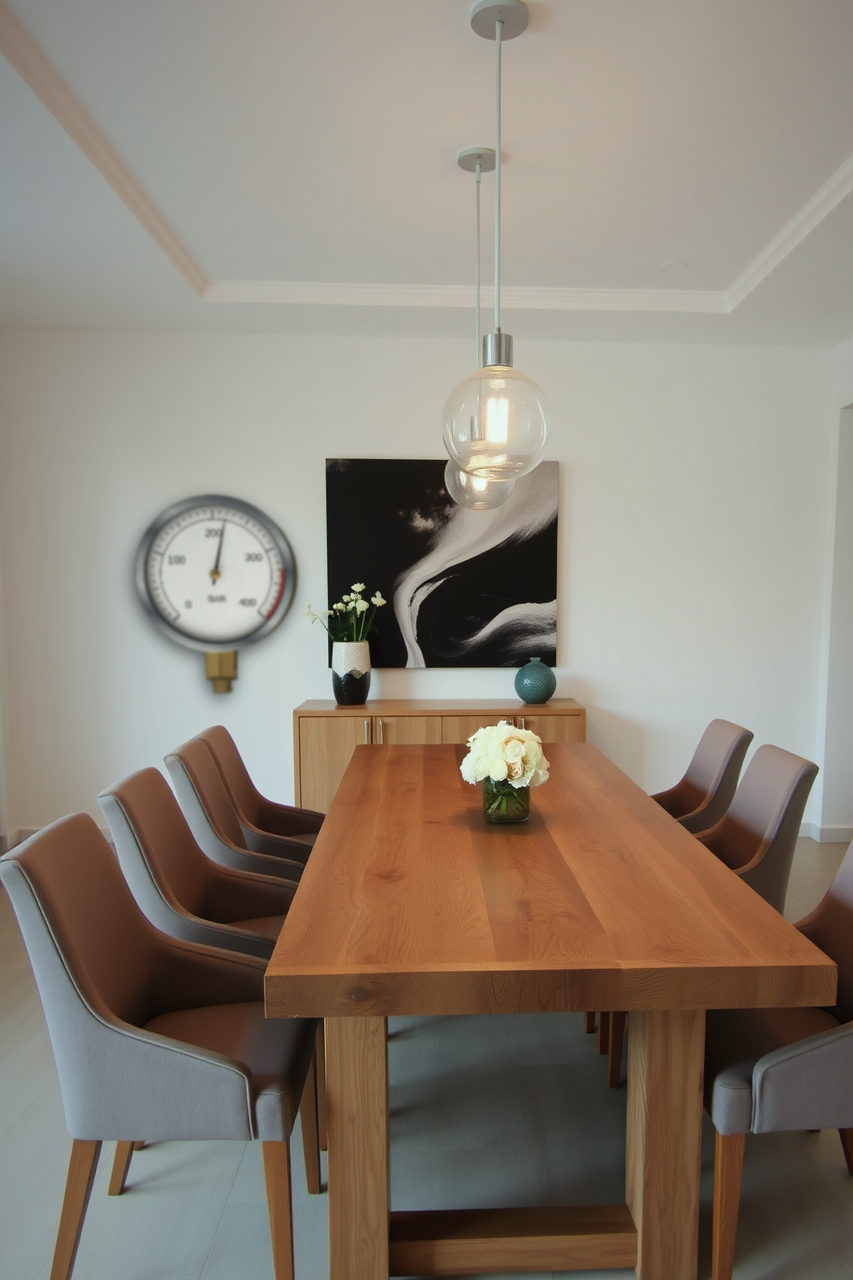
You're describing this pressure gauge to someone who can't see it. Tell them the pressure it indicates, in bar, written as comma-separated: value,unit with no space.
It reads 220,bar
